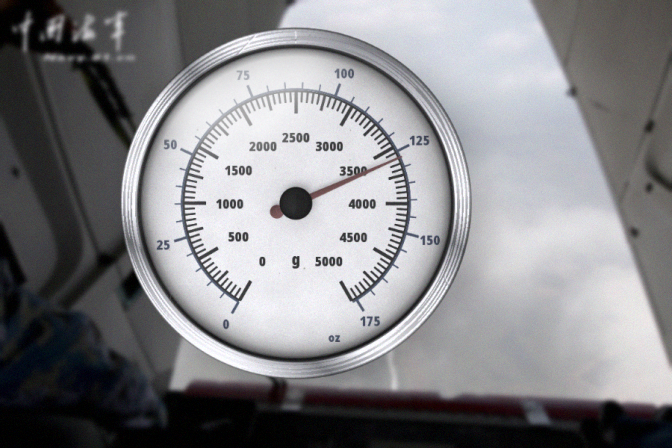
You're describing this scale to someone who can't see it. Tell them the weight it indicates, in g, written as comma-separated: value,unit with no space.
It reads 3600,g
